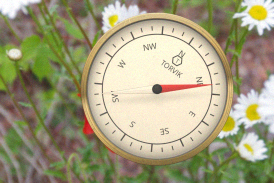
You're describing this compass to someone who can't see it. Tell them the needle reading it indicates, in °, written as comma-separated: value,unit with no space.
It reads 50,°
